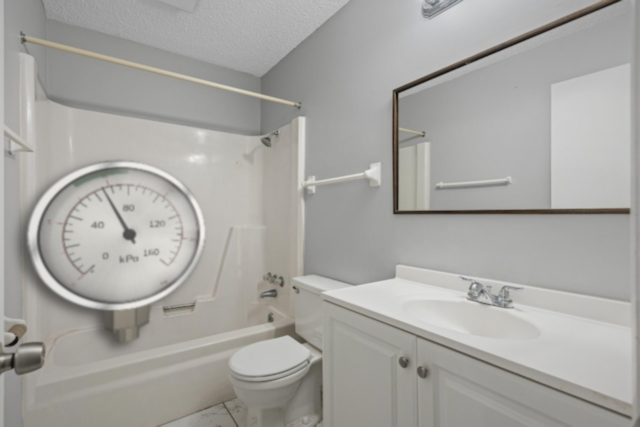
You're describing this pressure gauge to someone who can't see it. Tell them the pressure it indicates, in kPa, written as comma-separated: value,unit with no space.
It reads 65,kPa
